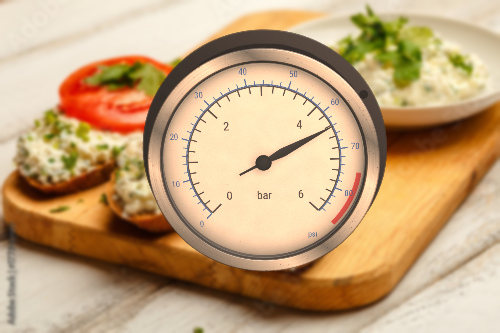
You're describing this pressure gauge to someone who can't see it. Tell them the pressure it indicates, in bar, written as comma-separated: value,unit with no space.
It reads 4.4,bar
